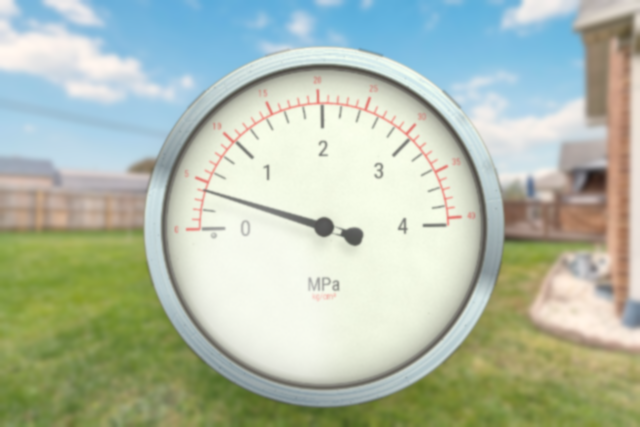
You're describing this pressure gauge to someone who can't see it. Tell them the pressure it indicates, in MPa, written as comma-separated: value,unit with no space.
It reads 0.4,MPa
